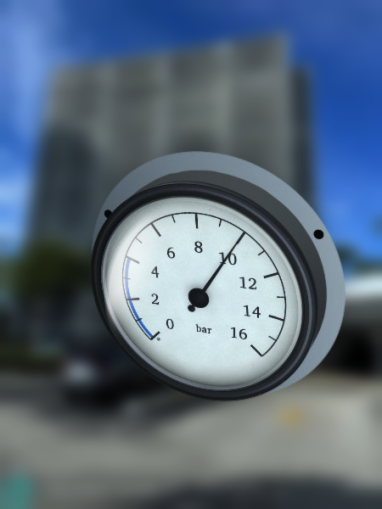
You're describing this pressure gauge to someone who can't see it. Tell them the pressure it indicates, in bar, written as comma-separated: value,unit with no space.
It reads 10,bar
